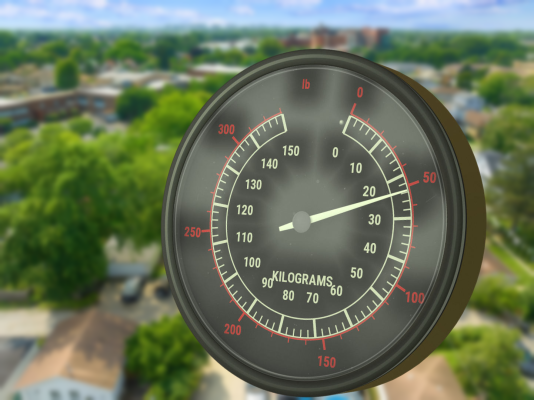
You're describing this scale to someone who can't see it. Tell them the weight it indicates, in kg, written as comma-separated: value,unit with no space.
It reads 24,kg
